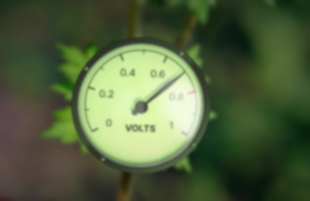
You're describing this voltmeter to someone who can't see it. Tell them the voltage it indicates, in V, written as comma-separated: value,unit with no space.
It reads 0.7,V
